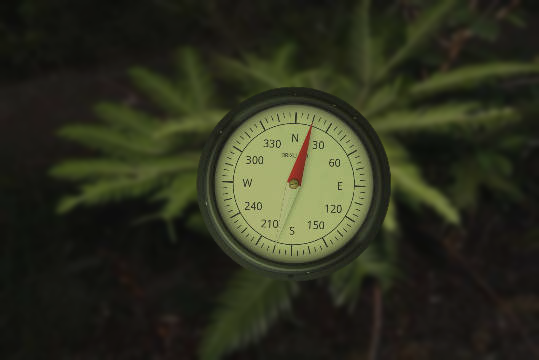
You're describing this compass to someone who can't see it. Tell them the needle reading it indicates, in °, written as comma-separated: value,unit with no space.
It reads 15,°
